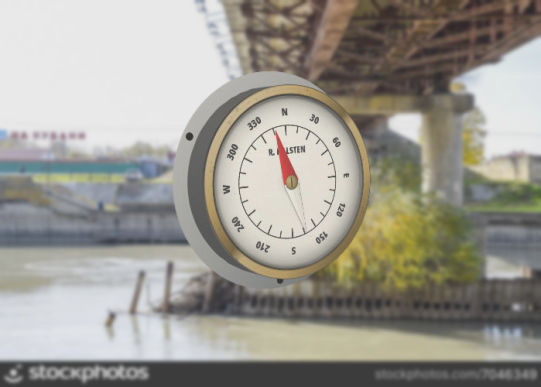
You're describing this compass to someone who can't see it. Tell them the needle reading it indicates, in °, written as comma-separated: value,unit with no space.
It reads 345,°
